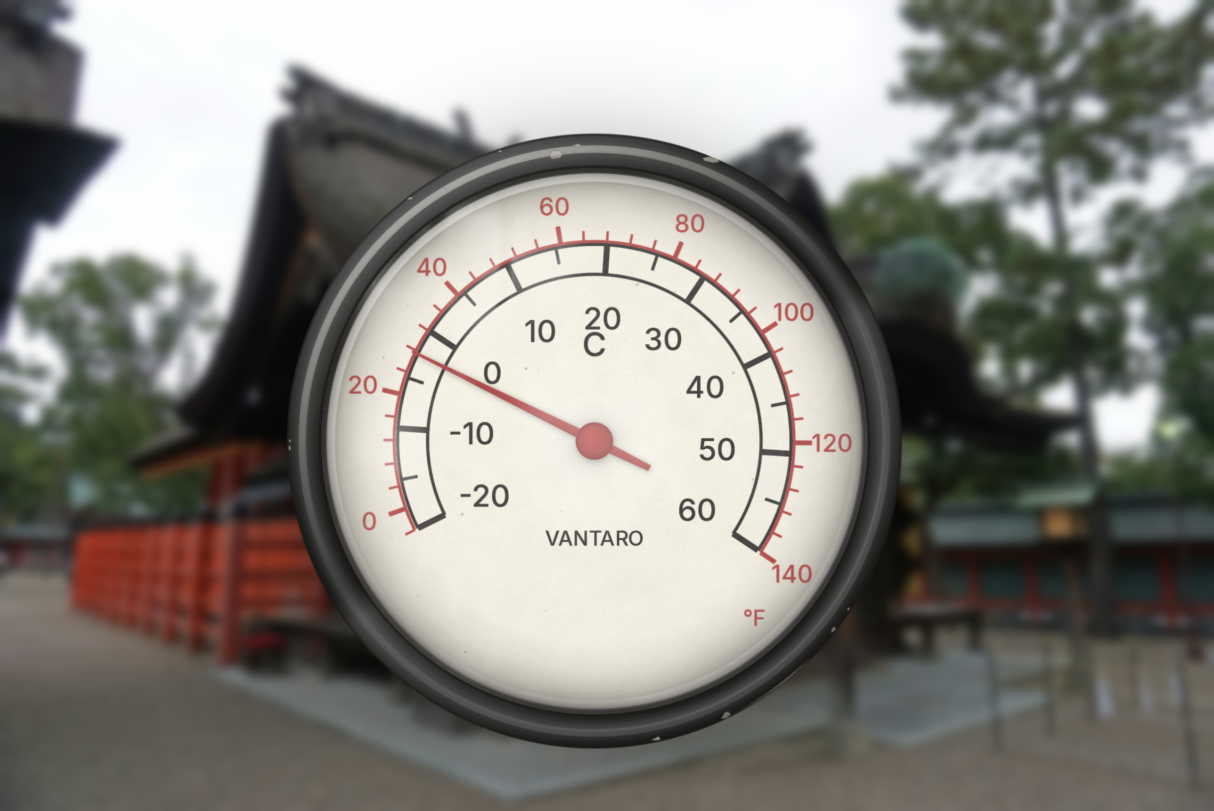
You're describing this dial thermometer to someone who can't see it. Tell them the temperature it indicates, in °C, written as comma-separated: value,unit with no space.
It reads -2.5,°C
